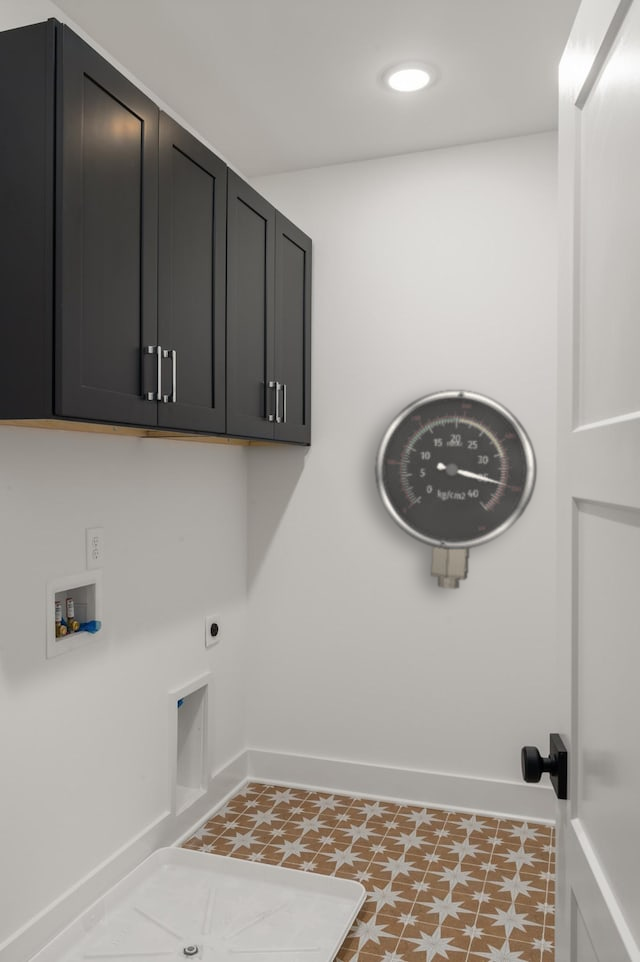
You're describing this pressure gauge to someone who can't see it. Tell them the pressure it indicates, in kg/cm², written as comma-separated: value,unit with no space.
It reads 35,kg/cm²
